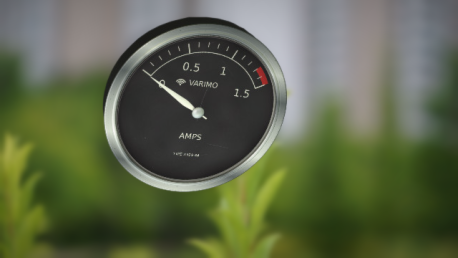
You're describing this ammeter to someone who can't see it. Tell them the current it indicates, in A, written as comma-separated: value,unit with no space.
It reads 0,A
